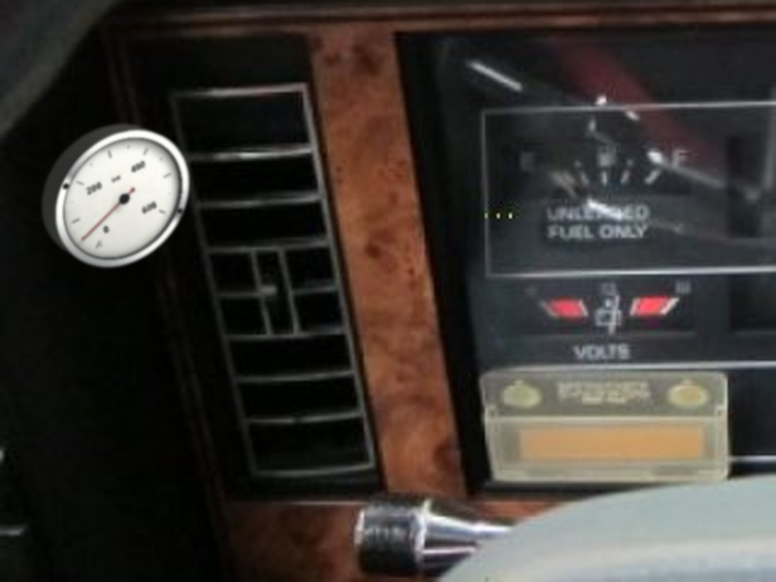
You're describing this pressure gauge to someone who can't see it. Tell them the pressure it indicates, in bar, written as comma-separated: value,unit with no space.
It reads 50,bar
